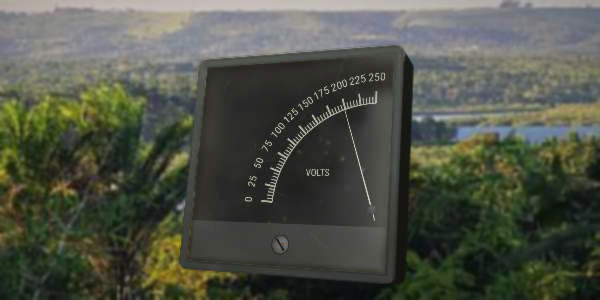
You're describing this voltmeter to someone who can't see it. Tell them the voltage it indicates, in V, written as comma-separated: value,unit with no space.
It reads 200,V
